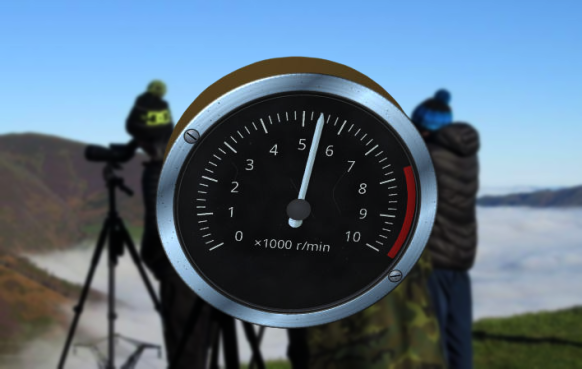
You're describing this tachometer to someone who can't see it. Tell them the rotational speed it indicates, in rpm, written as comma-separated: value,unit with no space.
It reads 5400,rpm
